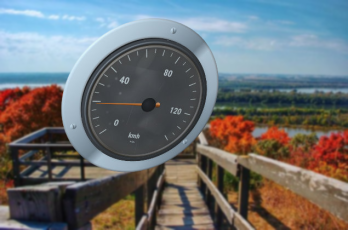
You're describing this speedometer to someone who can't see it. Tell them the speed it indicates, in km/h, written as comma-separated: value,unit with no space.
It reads 20,km/h
